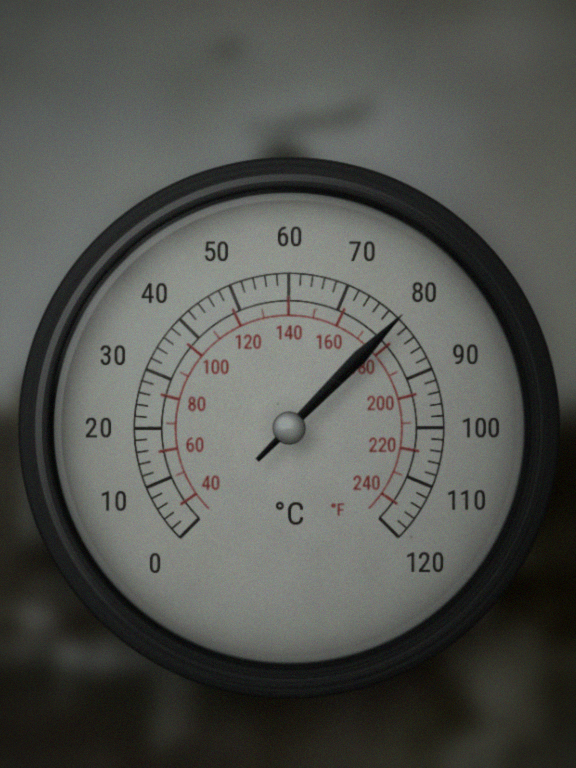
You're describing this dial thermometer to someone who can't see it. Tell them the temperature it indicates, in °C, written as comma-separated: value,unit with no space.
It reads 80,°C
